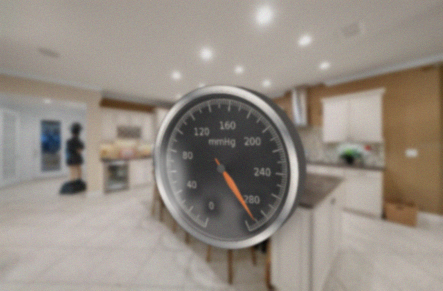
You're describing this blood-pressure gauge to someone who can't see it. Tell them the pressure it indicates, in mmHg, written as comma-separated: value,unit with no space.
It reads 290,mmHg
